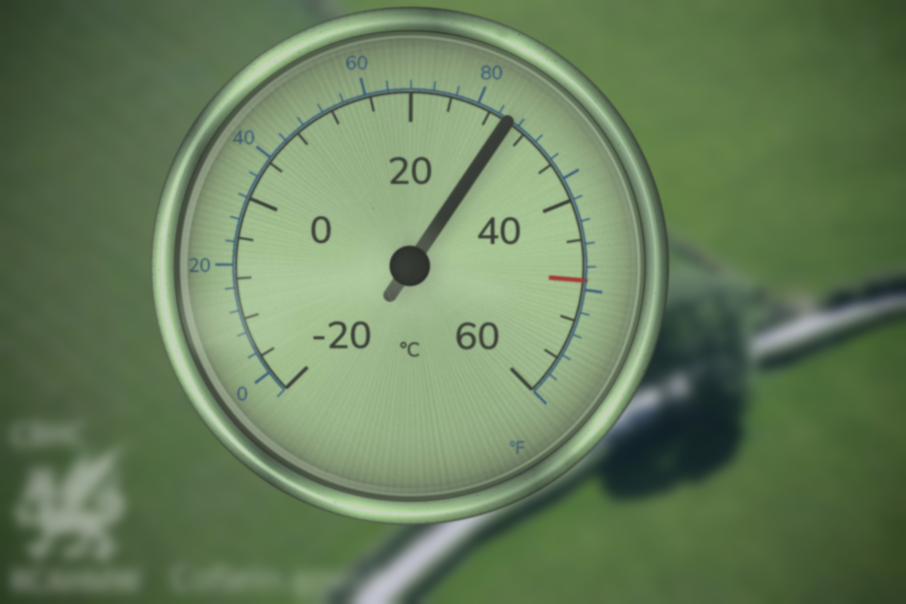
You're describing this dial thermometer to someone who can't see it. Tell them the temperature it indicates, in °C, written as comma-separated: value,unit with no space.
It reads 30,°C
